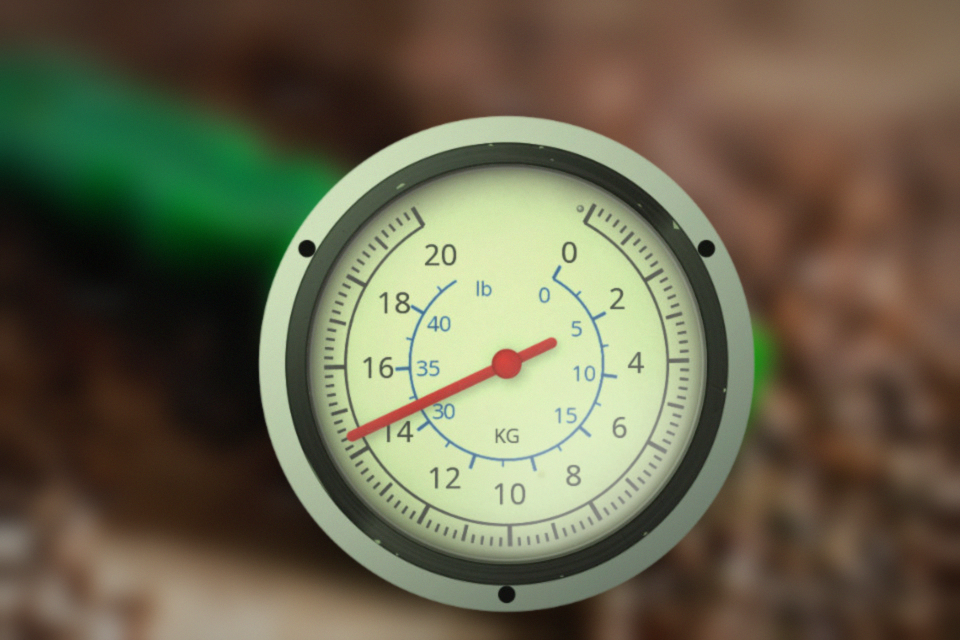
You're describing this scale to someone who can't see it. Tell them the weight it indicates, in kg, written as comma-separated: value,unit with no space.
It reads 14.4,kg
